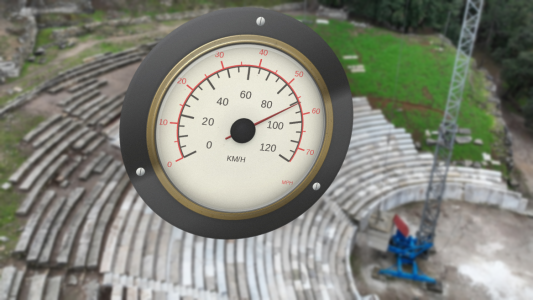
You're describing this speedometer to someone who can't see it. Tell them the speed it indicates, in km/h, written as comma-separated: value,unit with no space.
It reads 90,km/h
